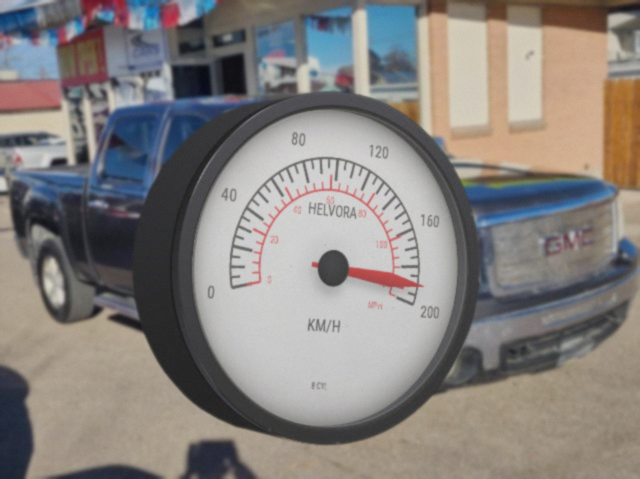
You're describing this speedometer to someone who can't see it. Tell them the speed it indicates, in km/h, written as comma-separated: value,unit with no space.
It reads 190,km/h
